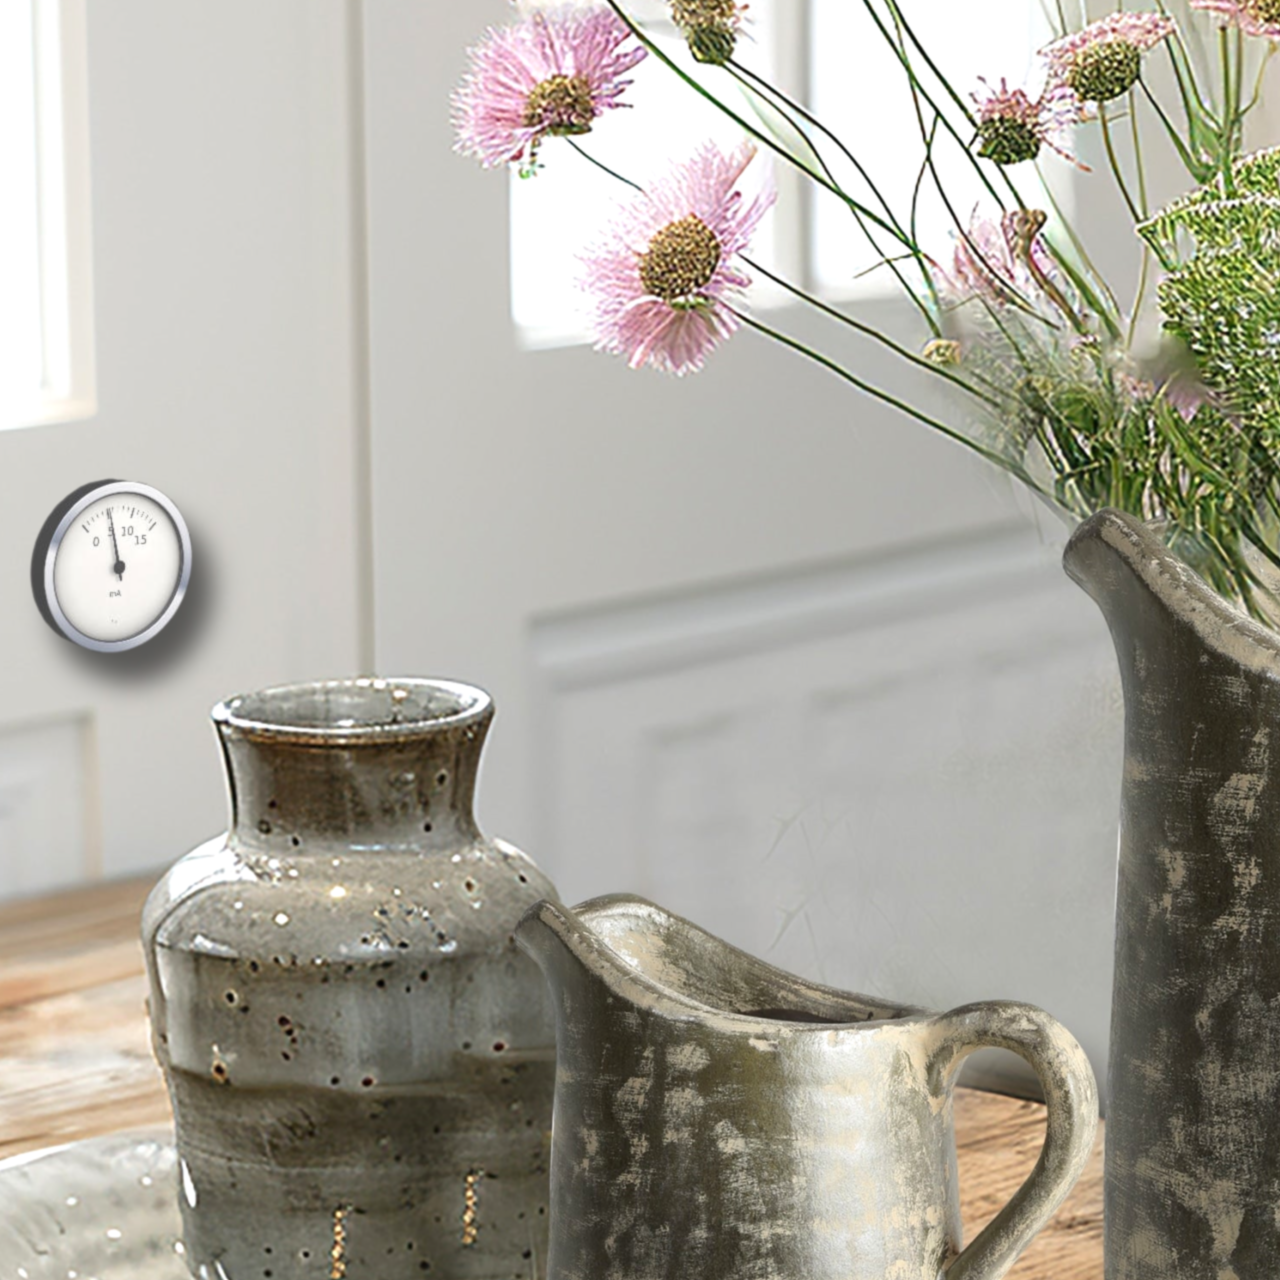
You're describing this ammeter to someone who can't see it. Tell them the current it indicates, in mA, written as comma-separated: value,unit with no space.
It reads 5,mA
